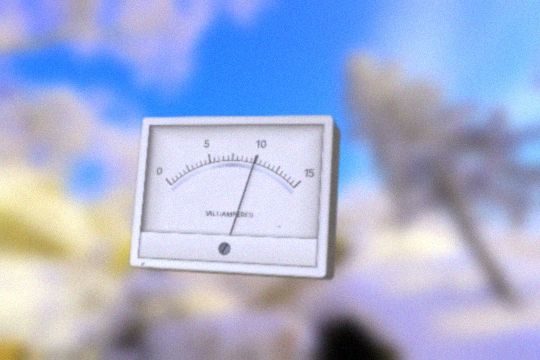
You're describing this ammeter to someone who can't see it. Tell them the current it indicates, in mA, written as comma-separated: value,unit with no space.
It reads 10,mA
